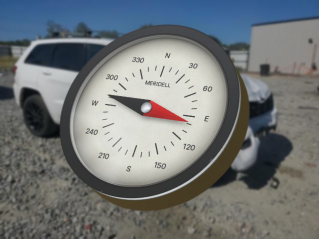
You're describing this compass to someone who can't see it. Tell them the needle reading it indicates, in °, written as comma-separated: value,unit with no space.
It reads 100,°
